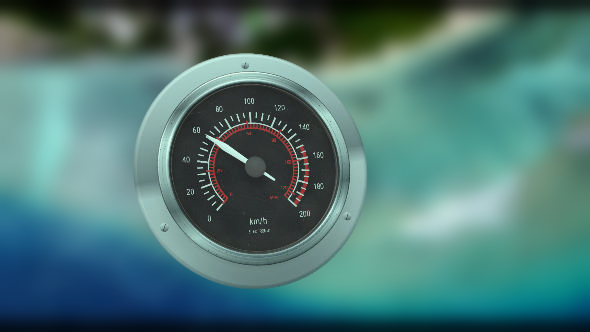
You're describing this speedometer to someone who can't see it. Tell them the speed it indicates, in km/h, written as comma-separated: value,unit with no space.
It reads 60,km/h
